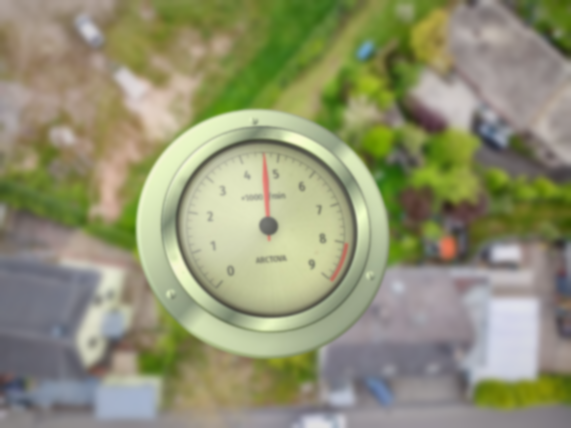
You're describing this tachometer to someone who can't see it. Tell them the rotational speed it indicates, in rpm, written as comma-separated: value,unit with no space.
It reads 4600,rpm
